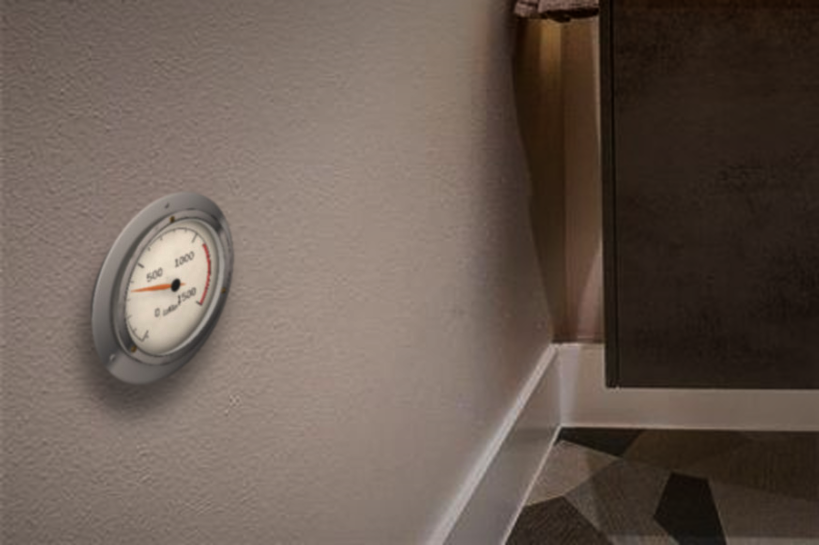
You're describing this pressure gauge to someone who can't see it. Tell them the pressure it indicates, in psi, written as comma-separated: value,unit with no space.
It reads 350,psi
